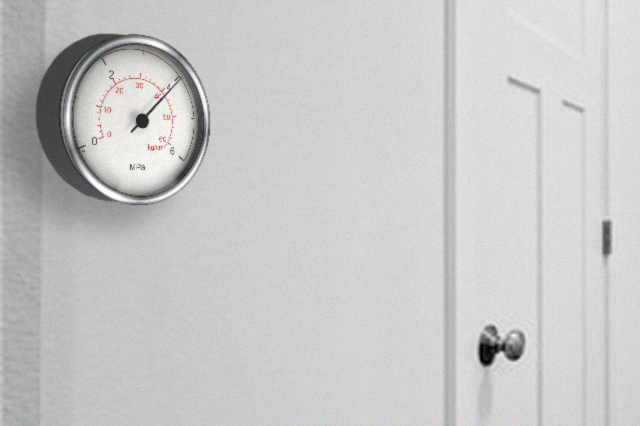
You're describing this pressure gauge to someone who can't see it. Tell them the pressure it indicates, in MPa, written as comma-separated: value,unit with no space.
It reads 4,MPa
